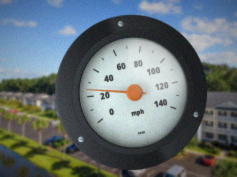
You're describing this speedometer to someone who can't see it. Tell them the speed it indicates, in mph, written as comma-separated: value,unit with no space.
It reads 25,mph
